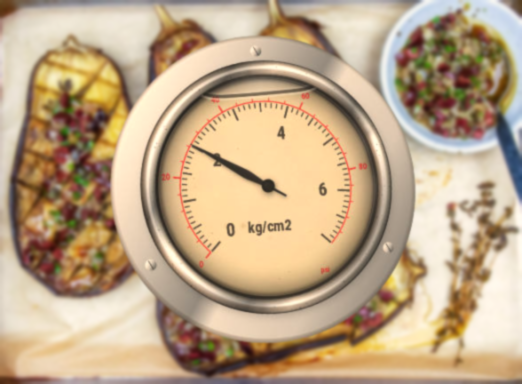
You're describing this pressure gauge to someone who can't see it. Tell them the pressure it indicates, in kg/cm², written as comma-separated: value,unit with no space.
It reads 2,kg/cm²
